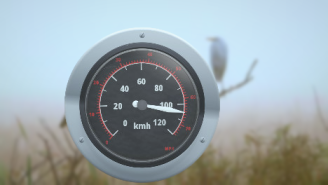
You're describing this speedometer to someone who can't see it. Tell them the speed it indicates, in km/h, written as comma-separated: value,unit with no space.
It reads 105,km/h
